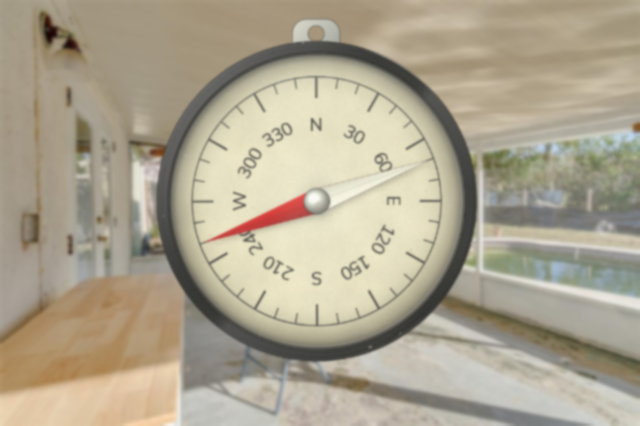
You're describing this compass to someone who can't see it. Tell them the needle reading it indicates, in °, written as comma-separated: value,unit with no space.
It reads 250,°
